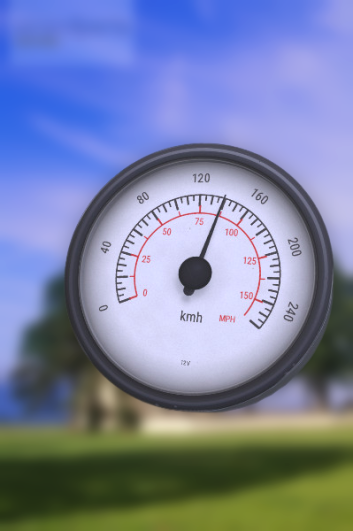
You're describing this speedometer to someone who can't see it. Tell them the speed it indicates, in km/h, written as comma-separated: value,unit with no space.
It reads 140,km/h
